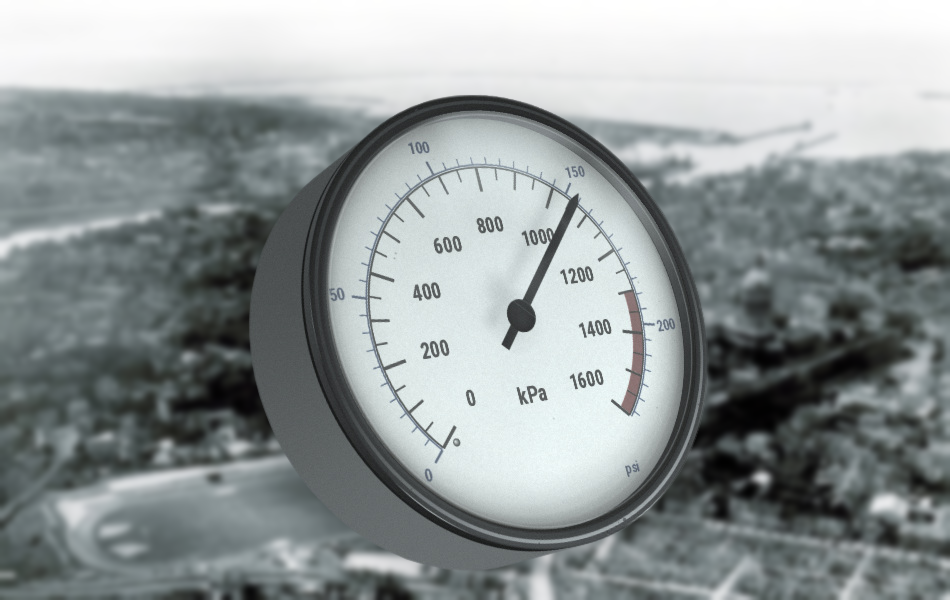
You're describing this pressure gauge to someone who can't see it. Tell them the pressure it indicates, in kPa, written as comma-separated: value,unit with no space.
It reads 1050,kPa
